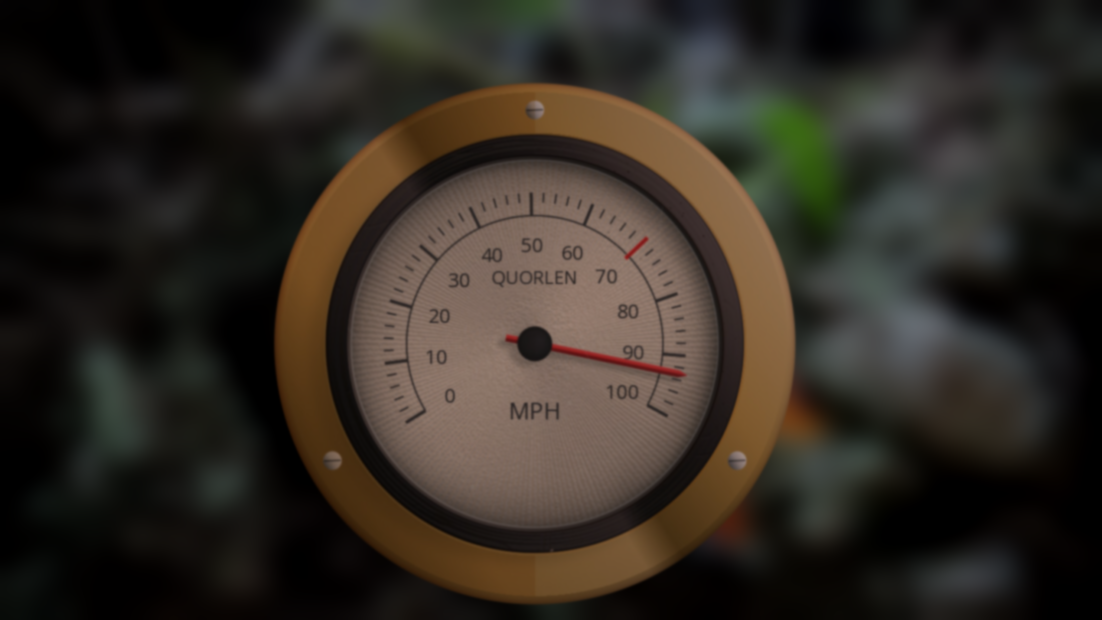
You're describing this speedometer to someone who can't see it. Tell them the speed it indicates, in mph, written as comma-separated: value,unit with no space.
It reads 93,mph
